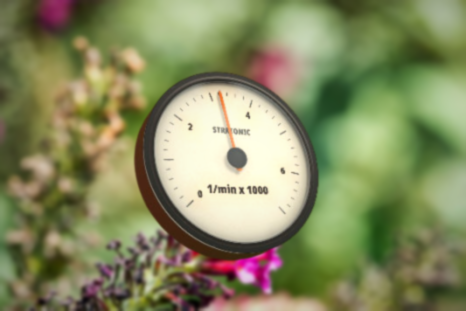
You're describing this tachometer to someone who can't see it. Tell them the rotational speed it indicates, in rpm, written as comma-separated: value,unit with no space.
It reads 3200,rpm
